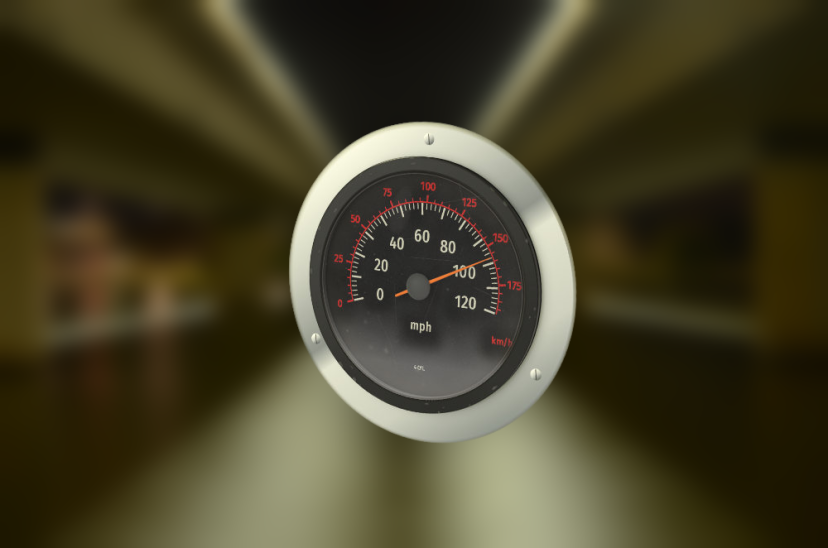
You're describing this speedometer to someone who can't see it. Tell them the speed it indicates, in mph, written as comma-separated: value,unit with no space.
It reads 98,mph
